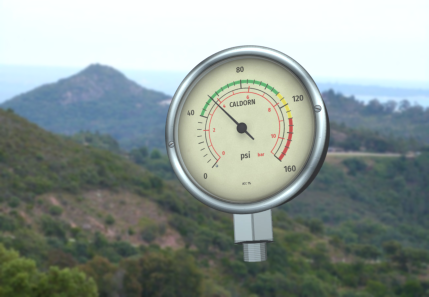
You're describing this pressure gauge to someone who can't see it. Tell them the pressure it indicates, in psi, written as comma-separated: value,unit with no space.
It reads 55,psi
